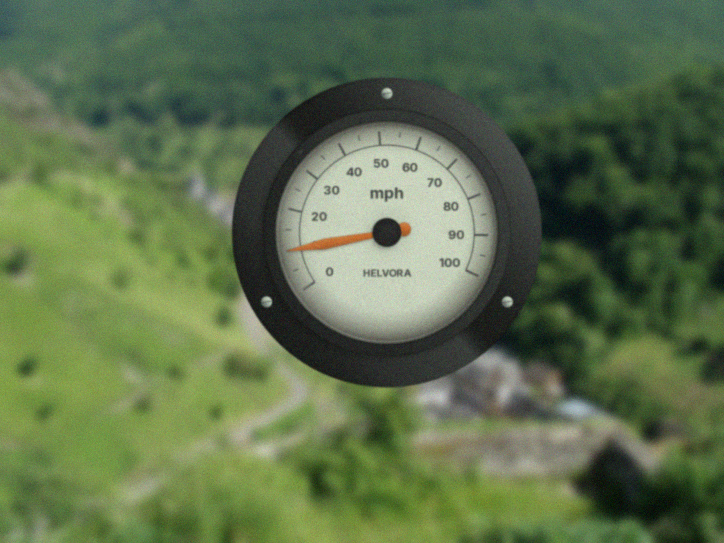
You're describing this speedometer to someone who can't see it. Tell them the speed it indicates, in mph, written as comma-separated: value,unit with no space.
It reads 10,mph
